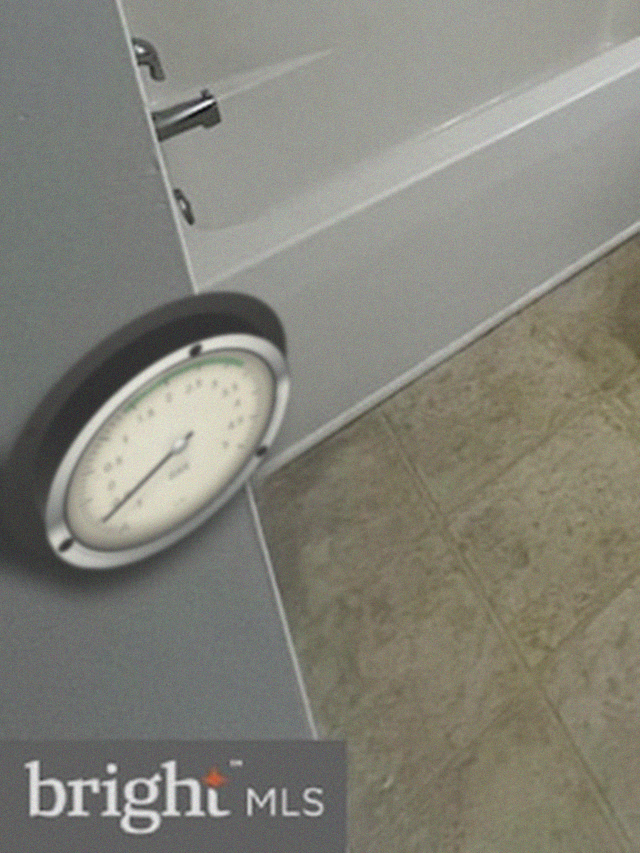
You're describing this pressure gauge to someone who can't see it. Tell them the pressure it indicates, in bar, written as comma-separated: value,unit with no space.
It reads -0.5,bar
